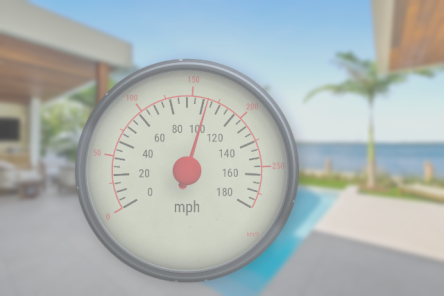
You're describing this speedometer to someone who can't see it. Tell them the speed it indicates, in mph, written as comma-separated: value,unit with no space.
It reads 102.5,mph
